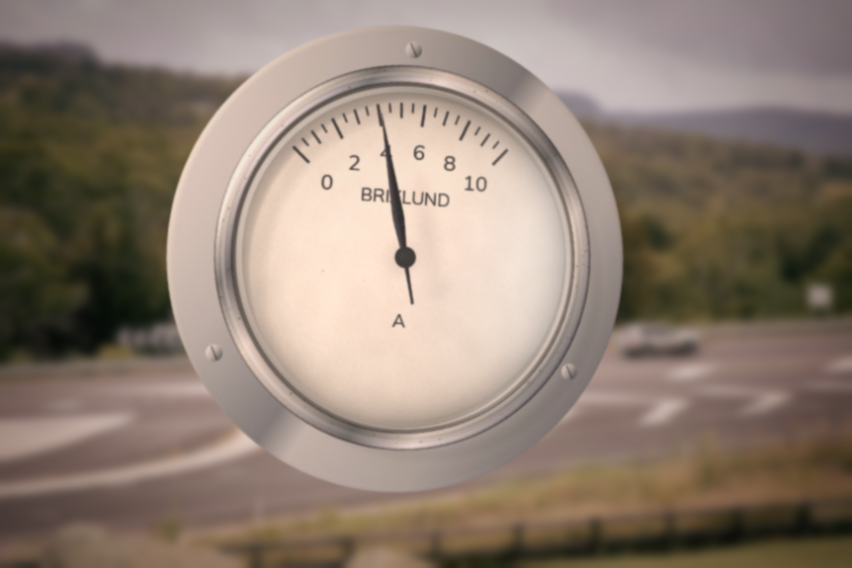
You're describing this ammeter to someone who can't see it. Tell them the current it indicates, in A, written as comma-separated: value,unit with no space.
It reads 4,A
